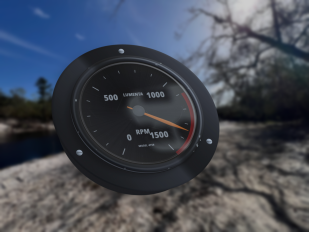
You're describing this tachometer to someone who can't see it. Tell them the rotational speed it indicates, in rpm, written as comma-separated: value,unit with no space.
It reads 1350,rpm
